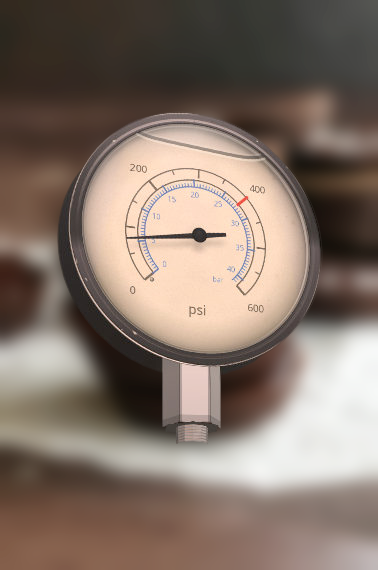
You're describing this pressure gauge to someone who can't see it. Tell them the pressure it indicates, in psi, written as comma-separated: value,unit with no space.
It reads 75,psi
